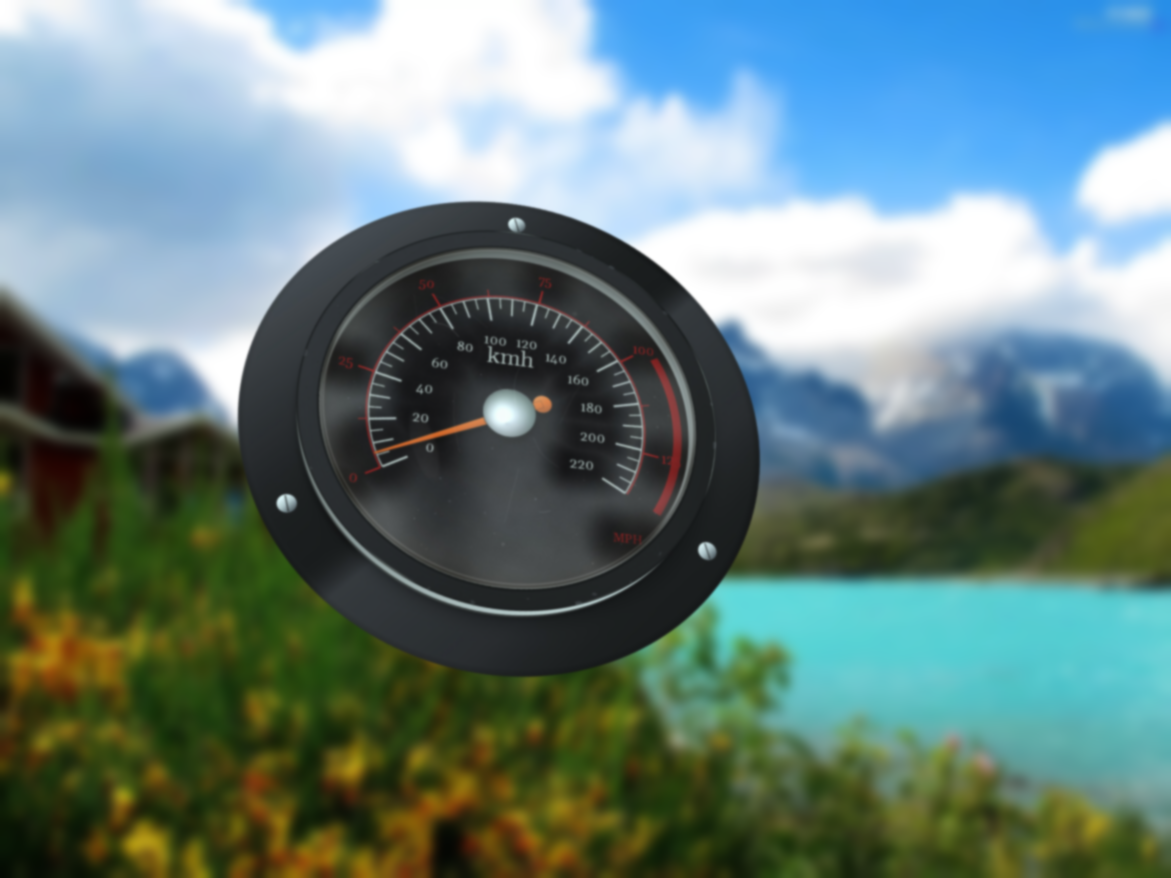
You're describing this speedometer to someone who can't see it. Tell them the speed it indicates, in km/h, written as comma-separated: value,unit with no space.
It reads 5,km/h
